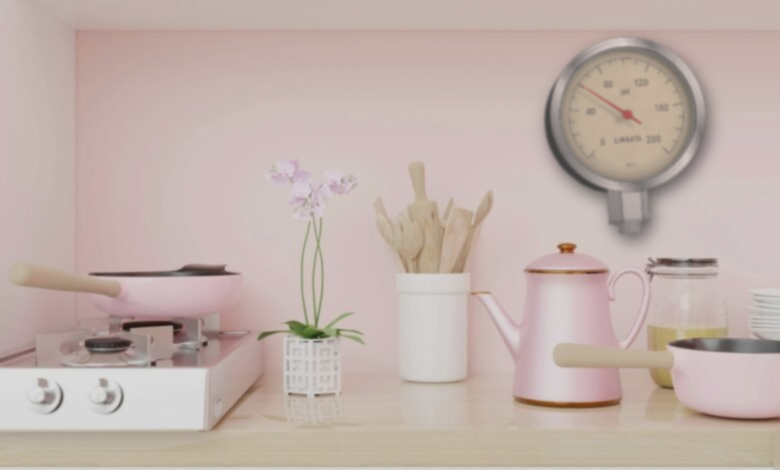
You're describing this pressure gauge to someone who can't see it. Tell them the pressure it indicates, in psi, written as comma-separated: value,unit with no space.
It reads 60,psi
